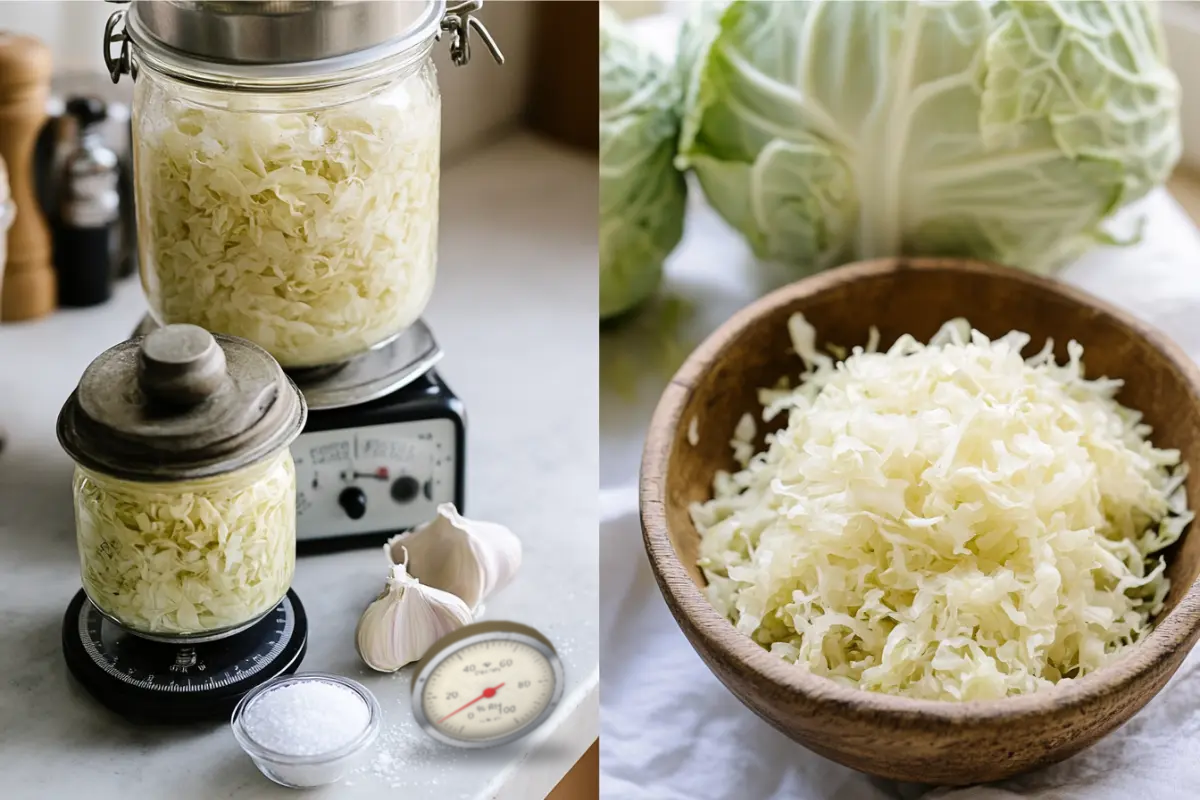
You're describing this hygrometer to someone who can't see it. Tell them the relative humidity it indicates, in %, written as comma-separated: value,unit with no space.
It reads 10,%
